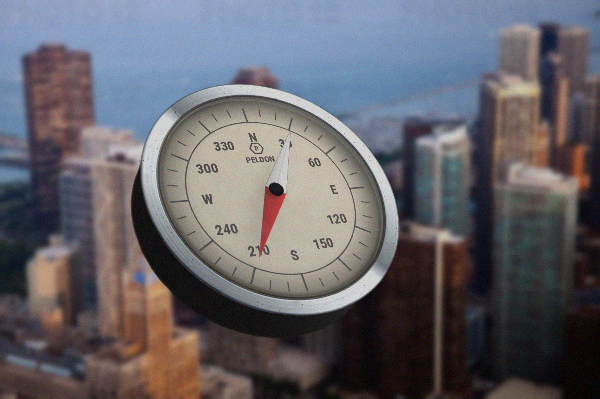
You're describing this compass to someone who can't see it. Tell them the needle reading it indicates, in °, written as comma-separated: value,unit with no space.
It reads 210,°
